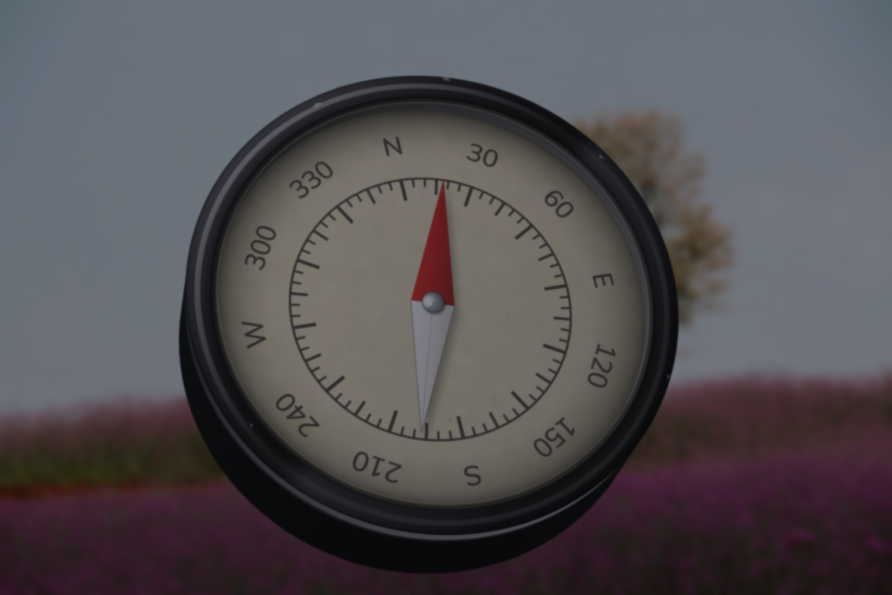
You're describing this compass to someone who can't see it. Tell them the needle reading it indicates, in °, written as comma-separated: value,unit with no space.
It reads 17.5,°
